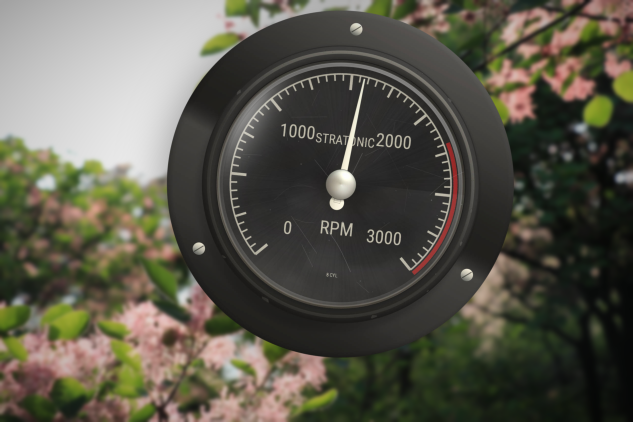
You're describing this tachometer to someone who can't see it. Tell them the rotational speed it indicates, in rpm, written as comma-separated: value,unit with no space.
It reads 1575,rpm
